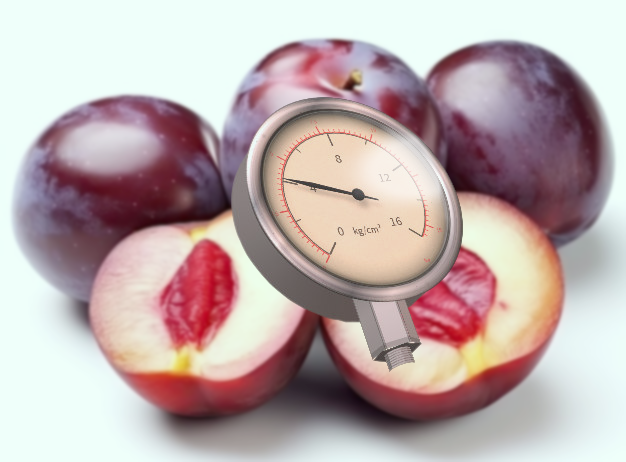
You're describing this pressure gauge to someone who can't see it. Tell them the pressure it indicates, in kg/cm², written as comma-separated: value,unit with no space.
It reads 4,kg/cm²
